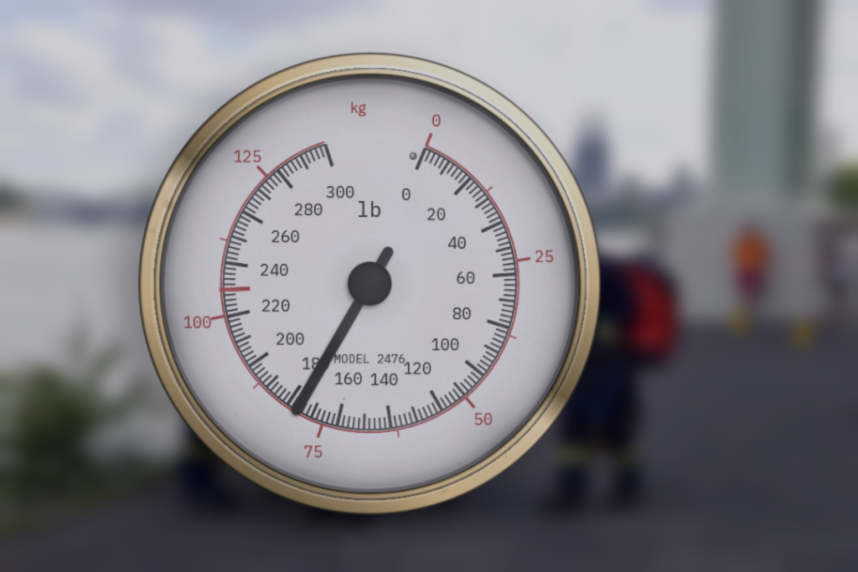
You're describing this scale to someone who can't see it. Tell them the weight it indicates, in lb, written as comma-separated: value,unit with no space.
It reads 176,lb
